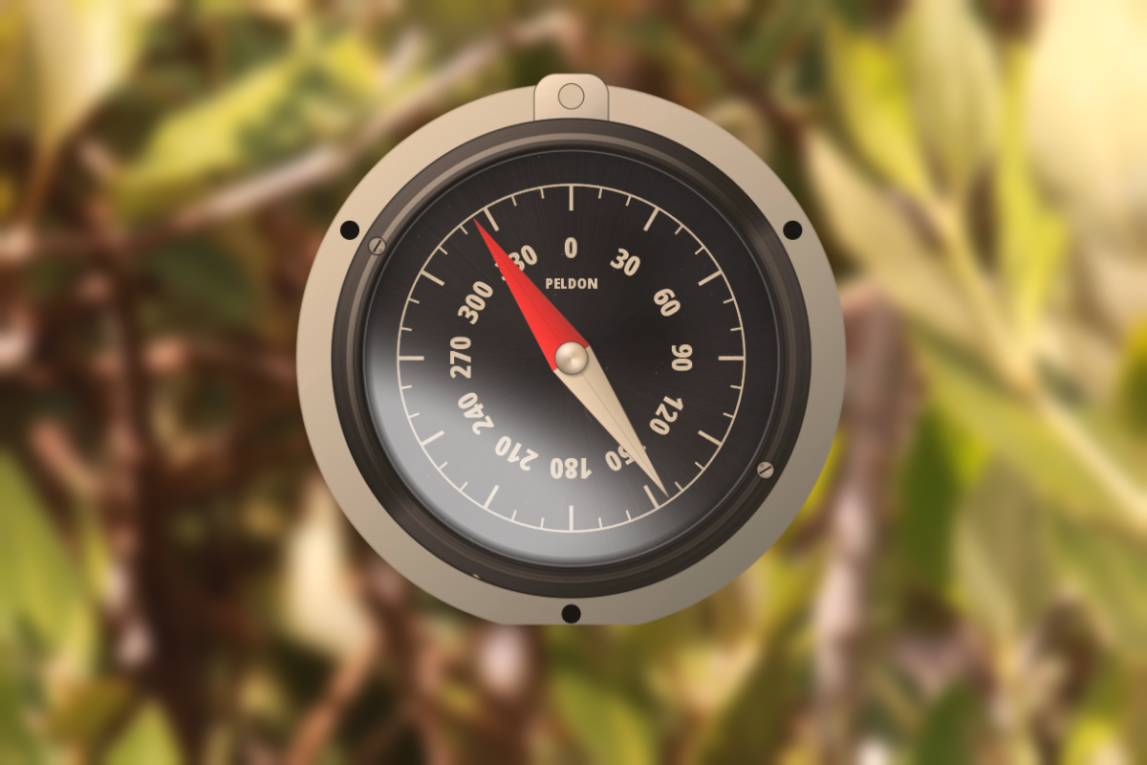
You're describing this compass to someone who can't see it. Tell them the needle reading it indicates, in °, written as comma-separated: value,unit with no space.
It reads 325,°
